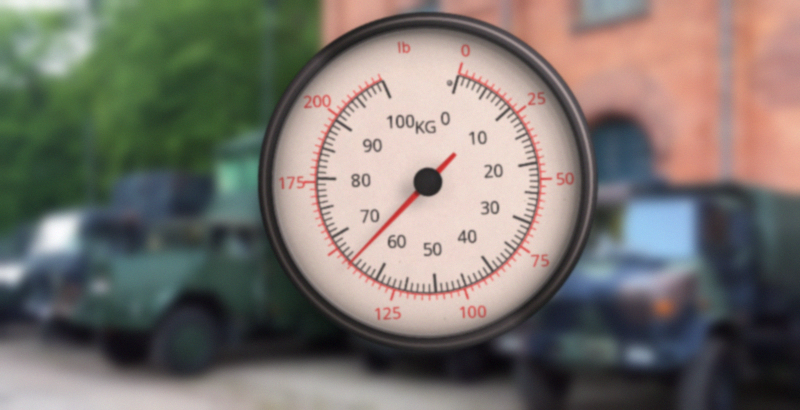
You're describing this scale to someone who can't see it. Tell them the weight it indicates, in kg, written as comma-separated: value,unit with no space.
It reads 65,kg
